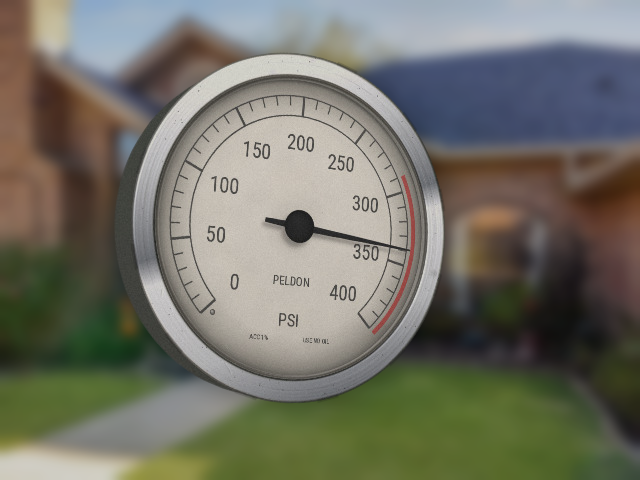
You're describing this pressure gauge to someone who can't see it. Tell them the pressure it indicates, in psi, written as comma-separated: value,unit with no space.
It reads 340,psi
